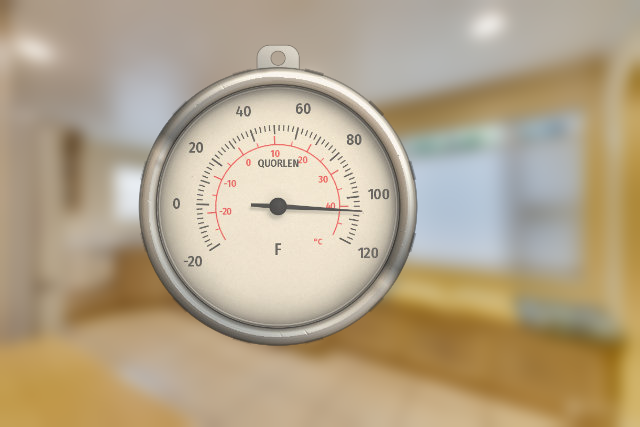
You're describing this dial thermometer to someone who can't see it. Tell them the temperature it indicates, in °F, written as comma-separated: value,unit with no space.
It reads 106,°F
